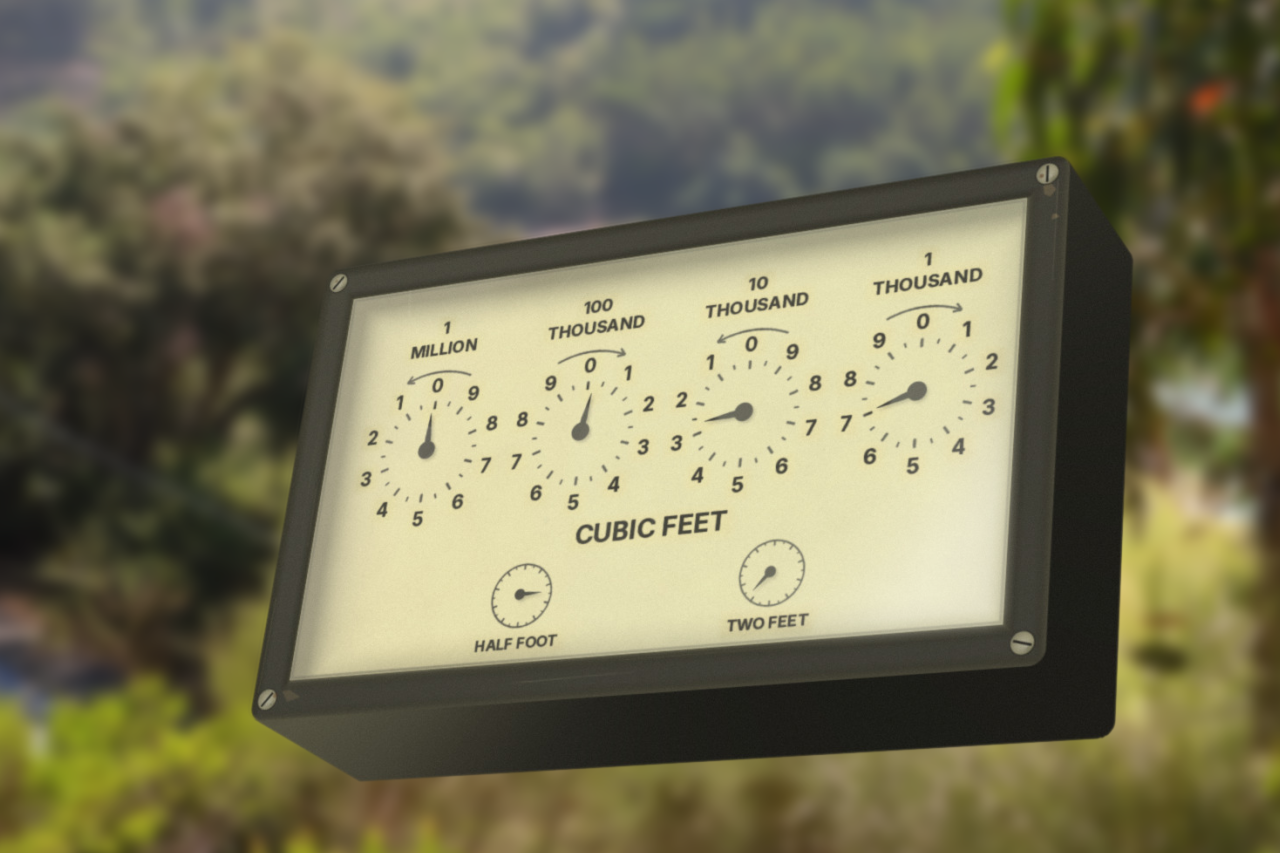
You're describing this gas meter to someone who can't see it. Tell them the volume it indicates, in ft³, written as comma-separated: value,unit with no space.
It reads 2700,ft³
